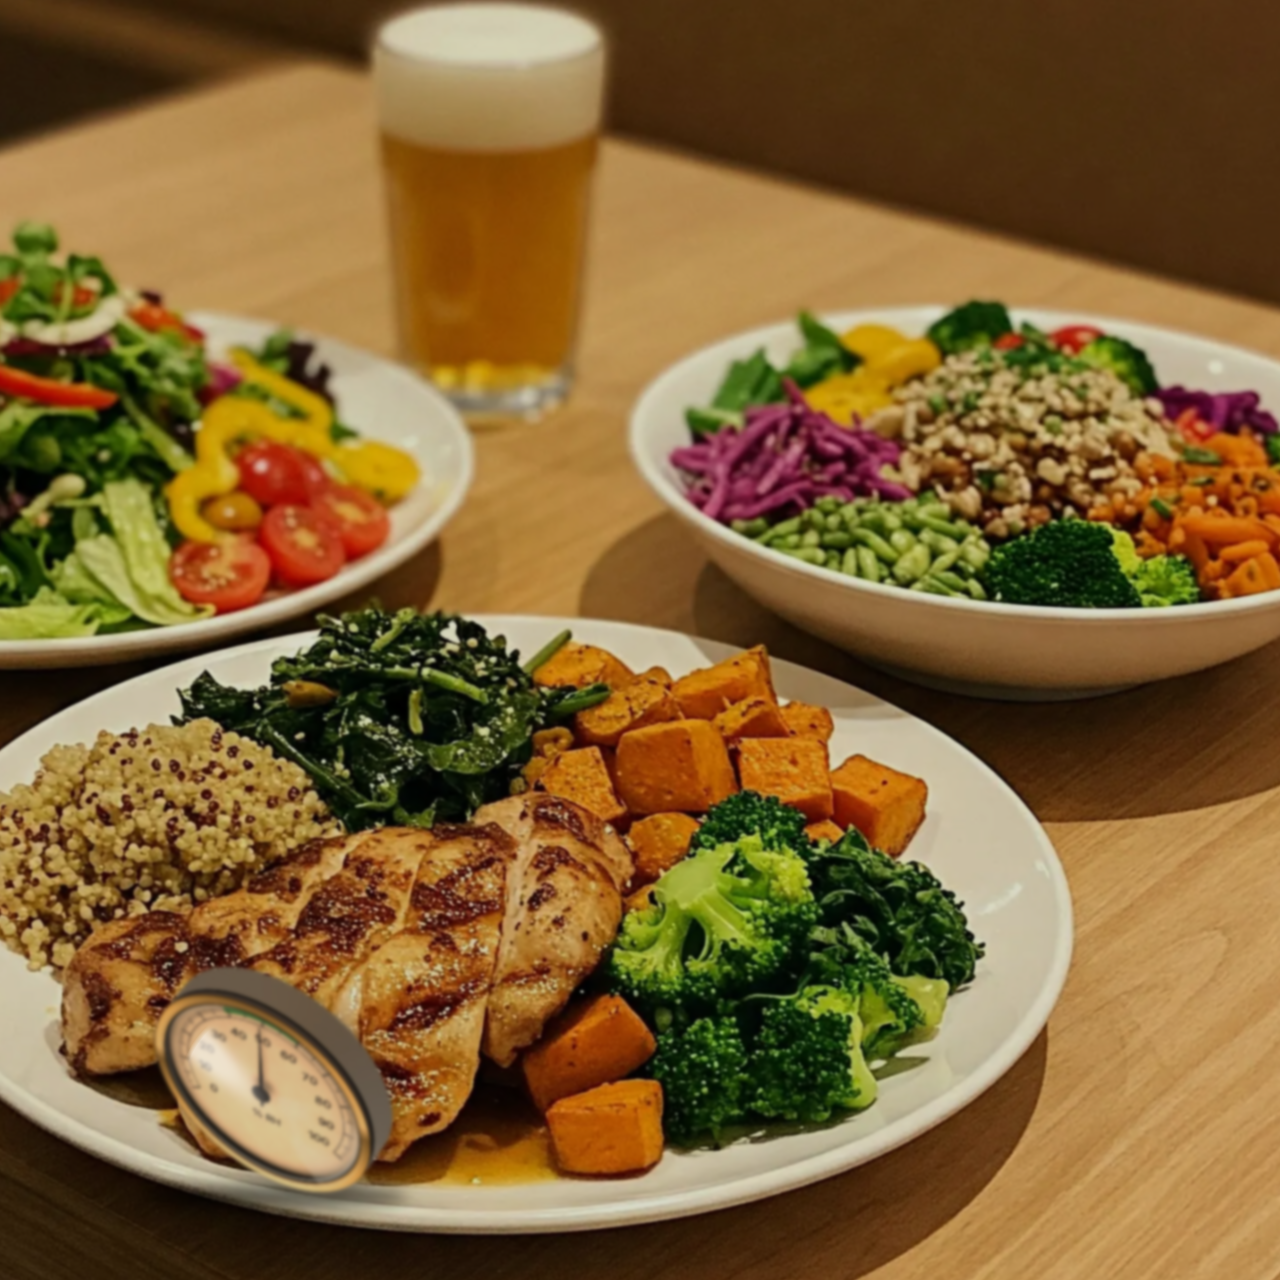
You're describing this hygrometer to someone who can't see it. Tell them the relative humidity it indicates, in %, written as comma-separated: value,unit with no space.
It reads 50,%
